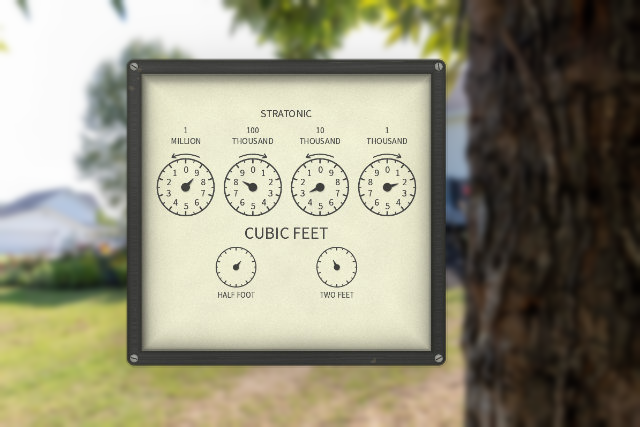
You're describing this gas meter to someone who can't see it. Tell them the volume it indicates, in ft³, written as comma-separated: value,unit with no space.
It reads 883200,ft³
